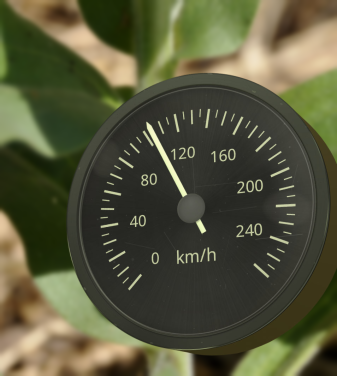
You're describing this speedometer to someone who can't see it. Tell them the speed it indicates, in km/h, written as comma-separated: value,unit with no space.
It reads 105,km/h
